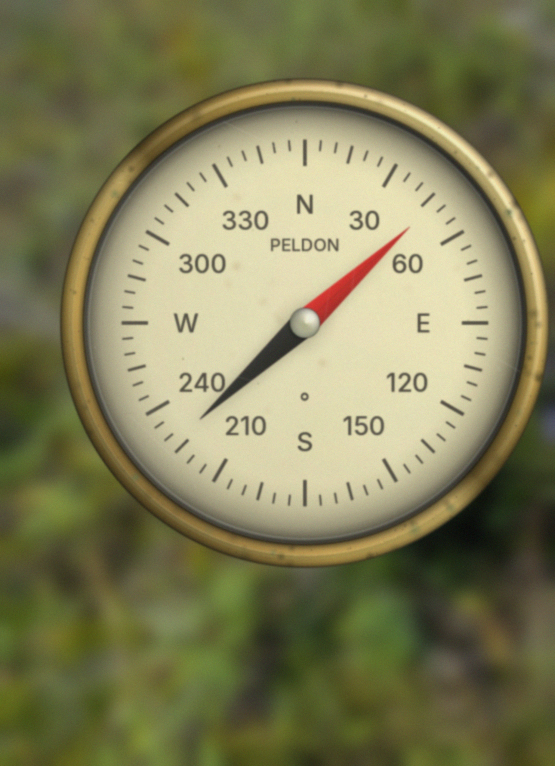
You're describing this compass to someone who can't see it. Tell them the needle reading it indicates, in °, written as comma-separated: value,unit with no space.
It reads 47.5,°
